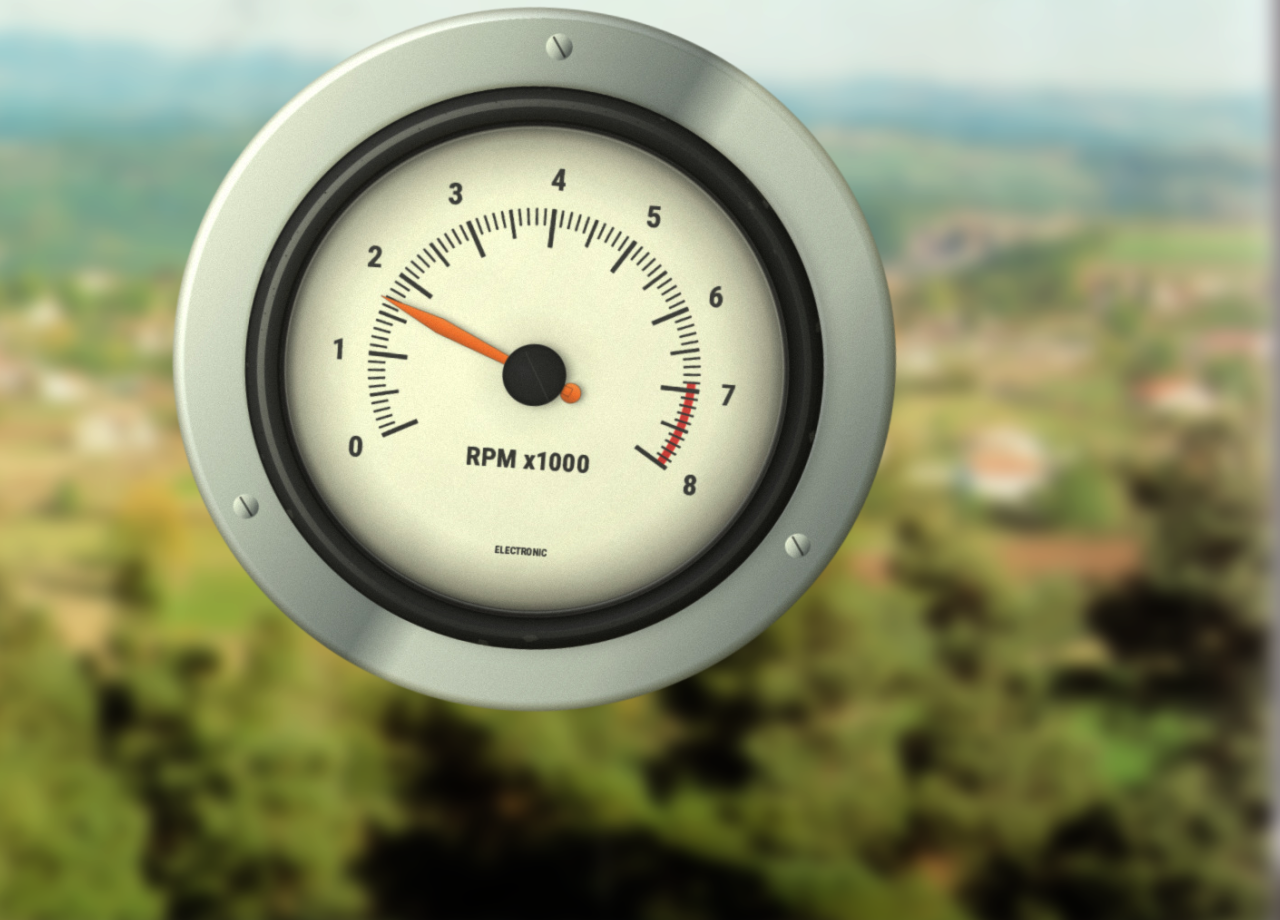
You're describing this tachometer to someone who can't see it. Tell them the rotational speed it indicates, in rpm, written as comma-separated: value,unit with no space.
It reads 1700,rpm
